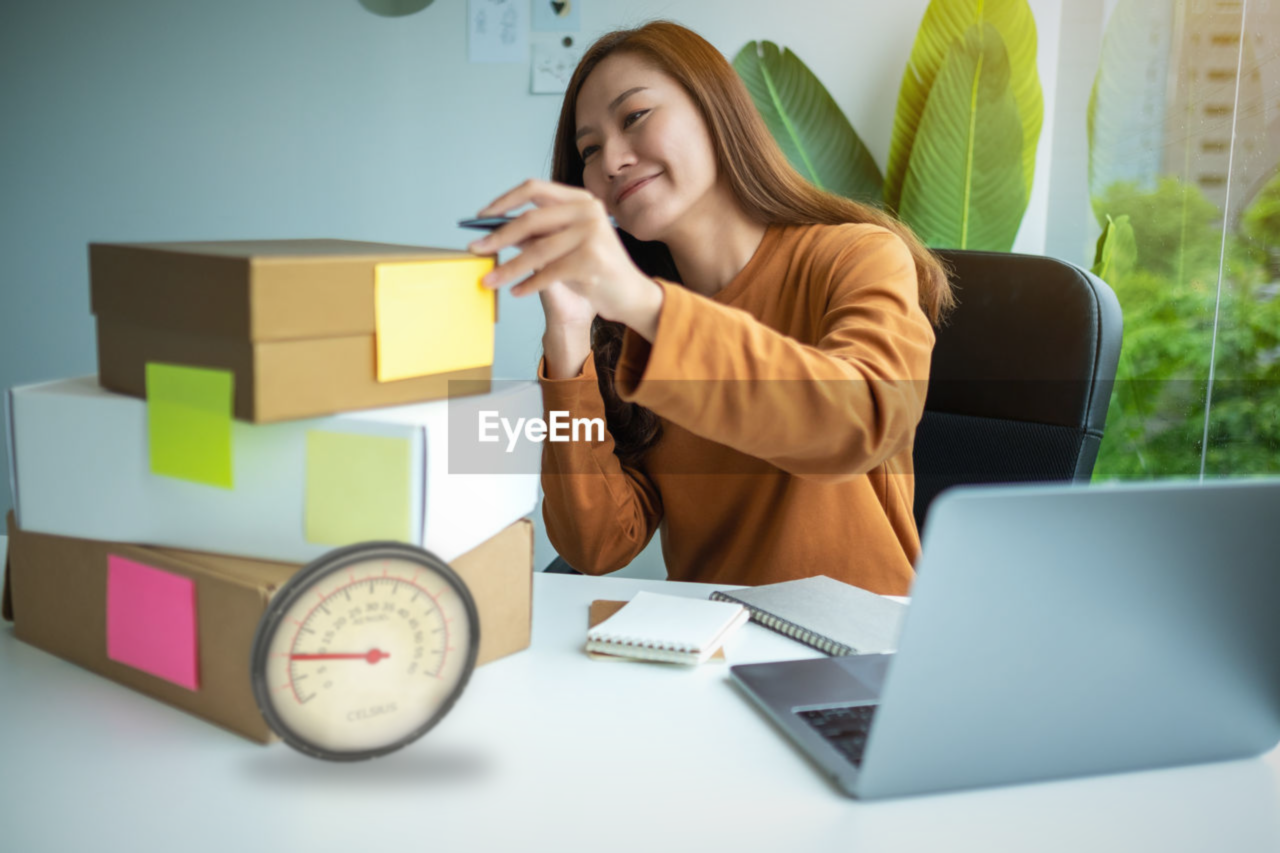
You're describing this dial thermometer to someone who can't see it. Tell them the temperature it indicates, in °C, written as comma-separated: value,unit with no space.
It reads 10,°C
